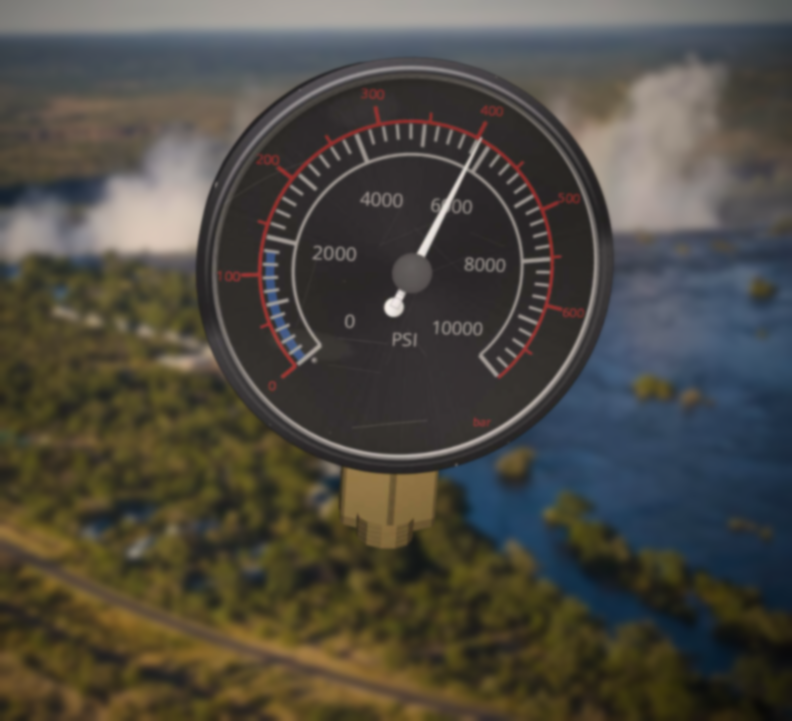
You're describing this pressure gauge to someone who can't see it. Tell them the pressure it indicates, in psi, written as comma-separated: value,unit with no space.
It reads 5800,psi
